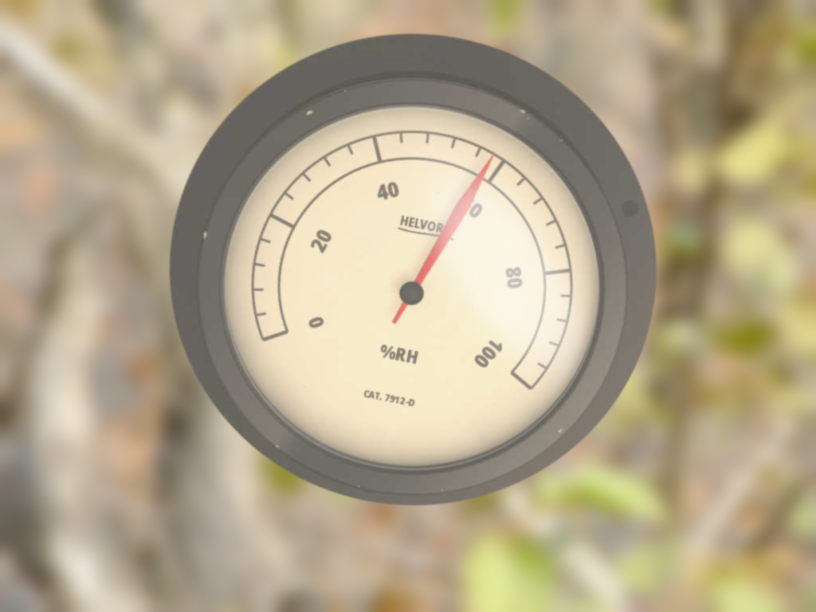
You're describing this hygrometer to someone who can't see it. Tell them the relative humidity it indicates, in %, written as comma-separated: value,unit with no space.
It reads 58,%
